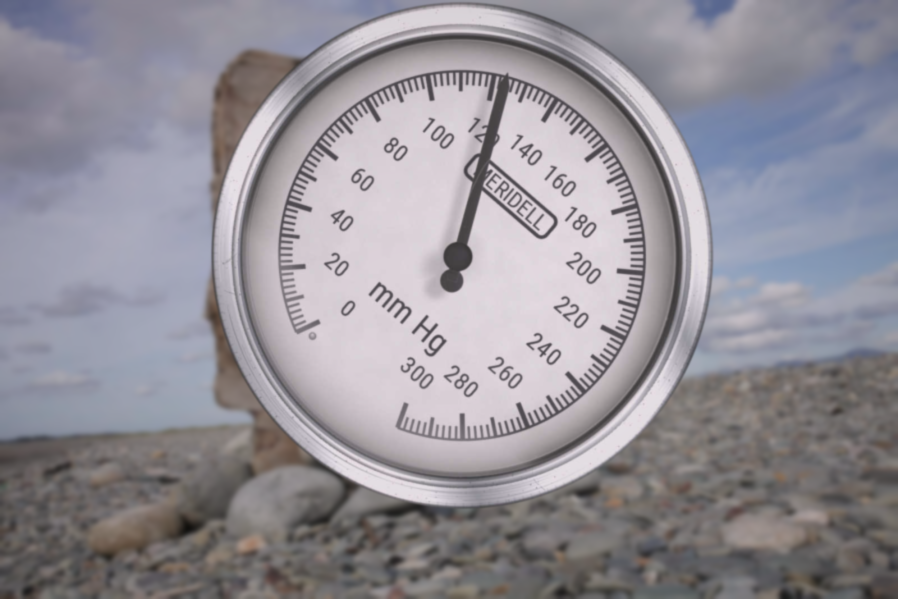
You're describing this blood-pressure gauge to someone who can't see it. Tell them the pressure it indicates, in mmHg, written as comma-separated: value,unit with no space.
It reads 124,mmHg
